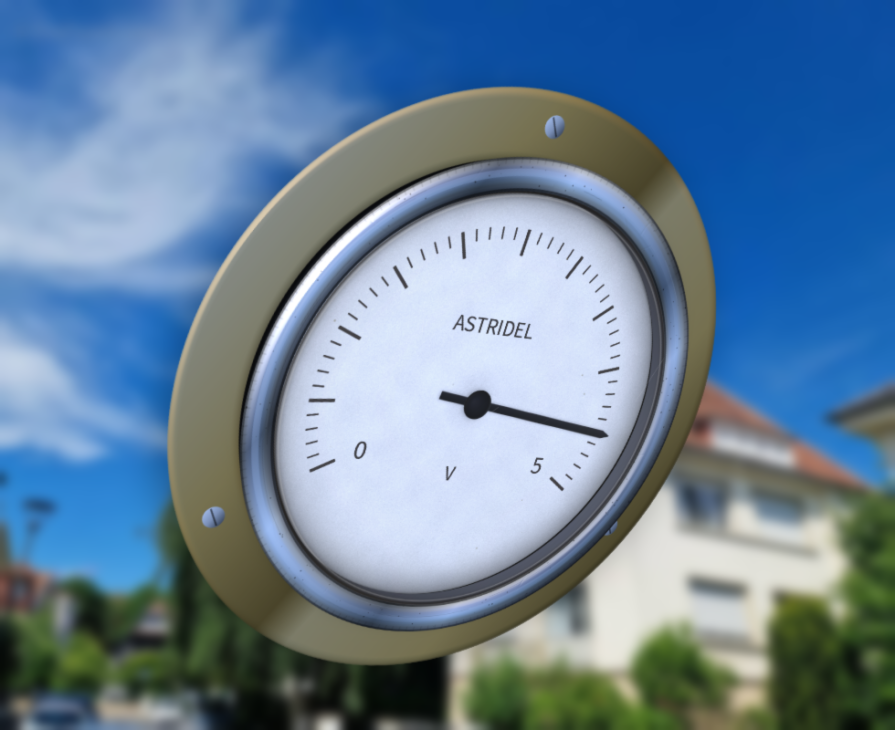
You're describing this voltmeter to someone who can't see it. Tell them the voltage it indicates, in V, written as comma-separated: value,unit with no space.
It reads 4.5,V
